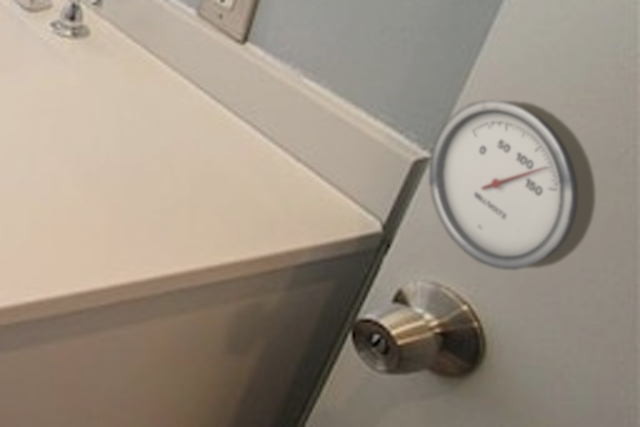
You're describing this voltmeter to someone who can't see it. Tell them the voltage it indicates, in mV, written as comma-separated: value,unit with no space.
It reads 125,mV
